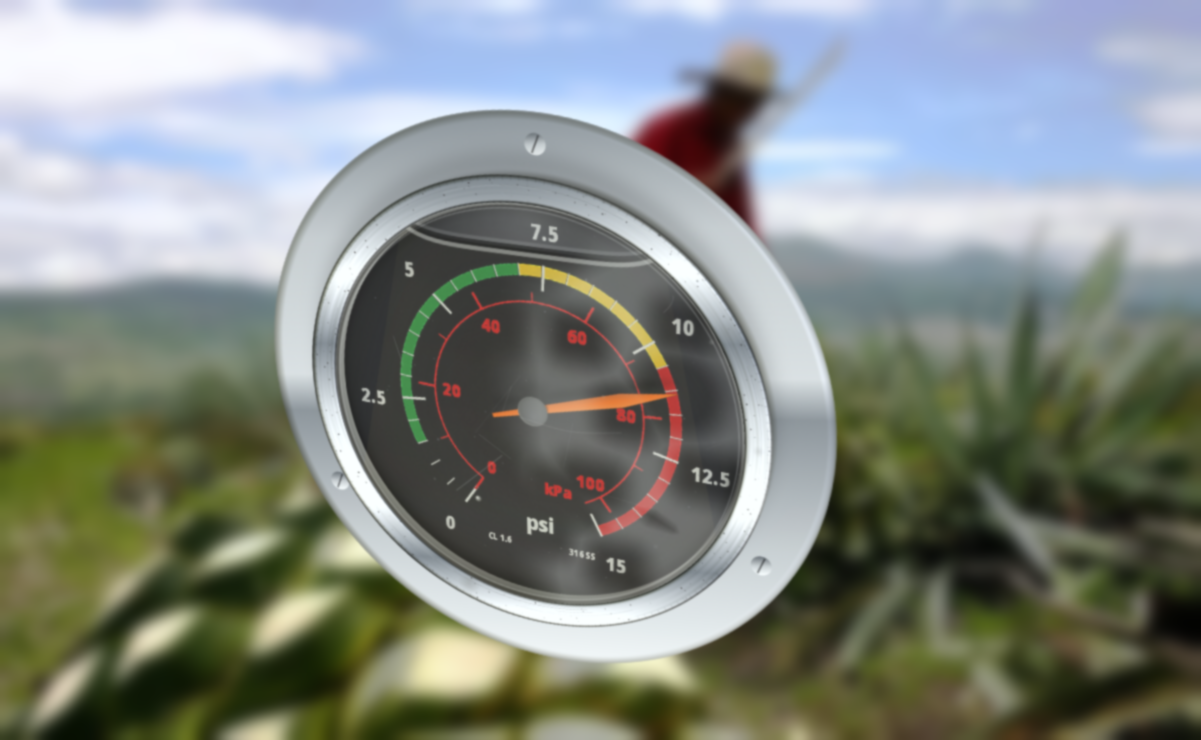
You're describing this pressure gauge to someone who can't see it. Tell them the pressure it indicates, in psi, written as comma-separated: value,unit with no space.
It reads 11,psi
